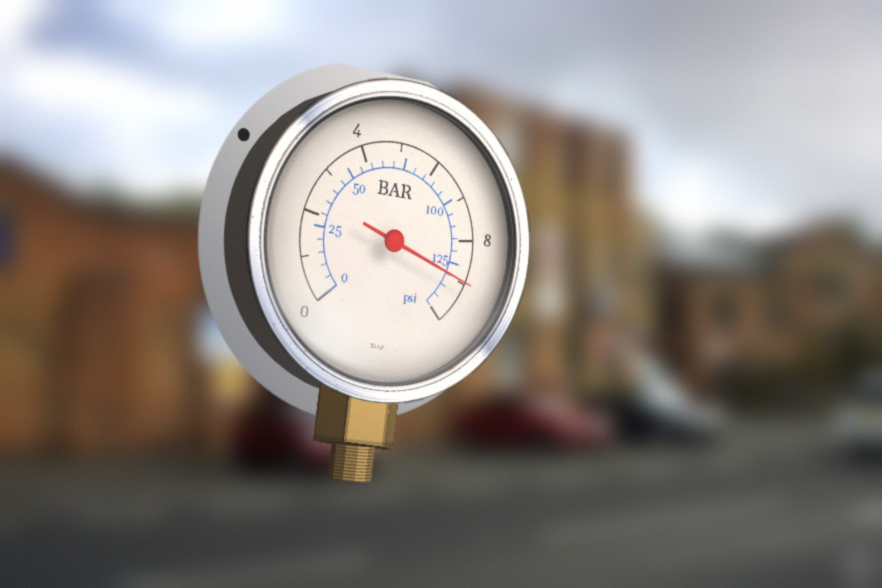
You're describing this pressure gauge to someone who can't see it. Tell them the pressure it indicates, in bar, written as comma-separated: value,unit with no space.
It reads 9,bar
